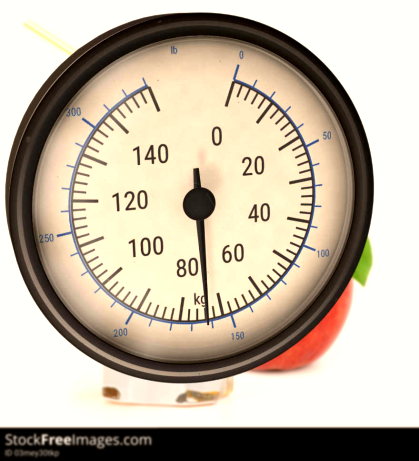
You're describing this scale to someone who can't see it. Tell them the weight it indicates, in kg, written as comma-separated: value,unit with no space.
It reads 74,kg
